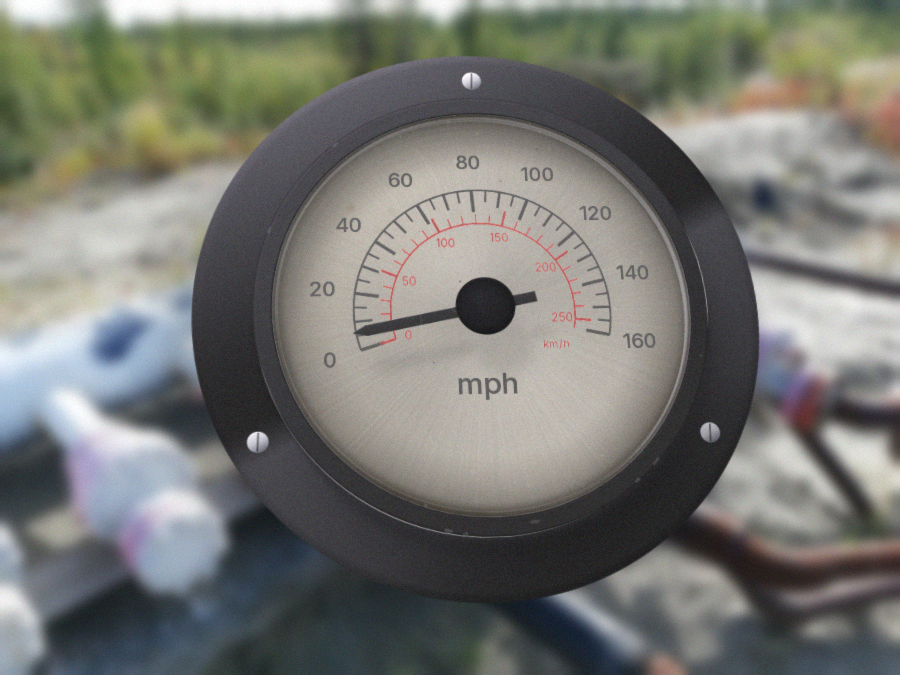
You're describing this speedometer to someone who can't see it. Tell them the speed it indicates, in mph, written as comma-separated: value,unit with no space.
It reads 5,mph
